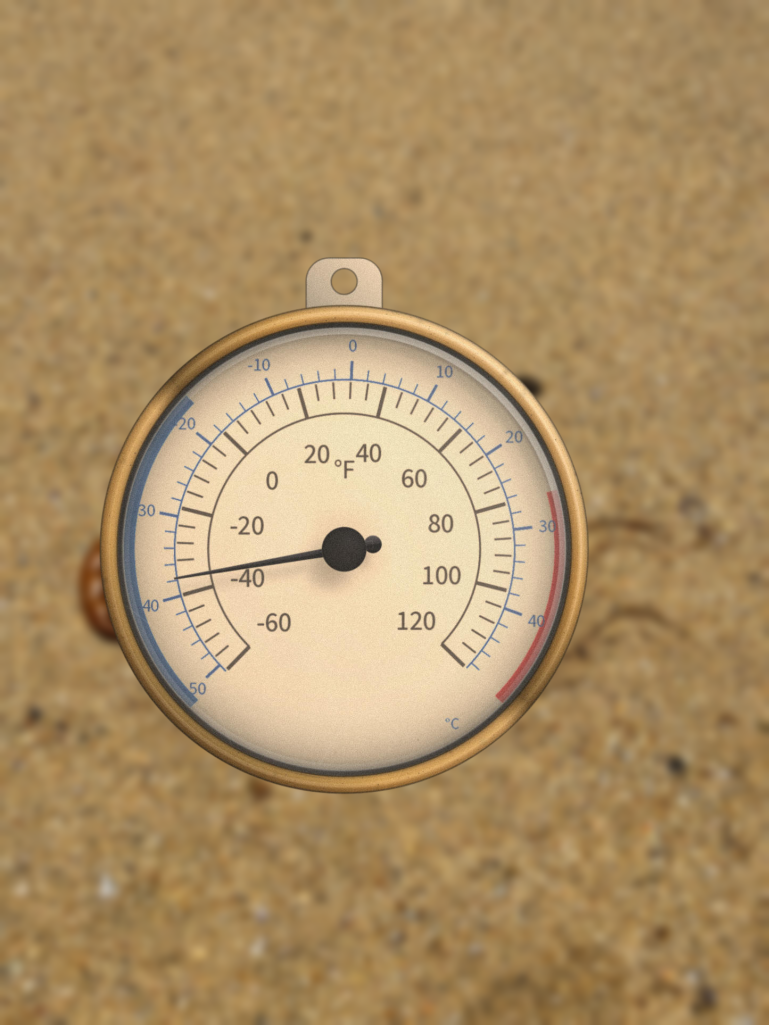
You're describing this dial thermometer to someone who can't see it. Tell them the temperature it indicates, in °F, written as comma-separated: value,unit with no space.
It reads -36,°F
